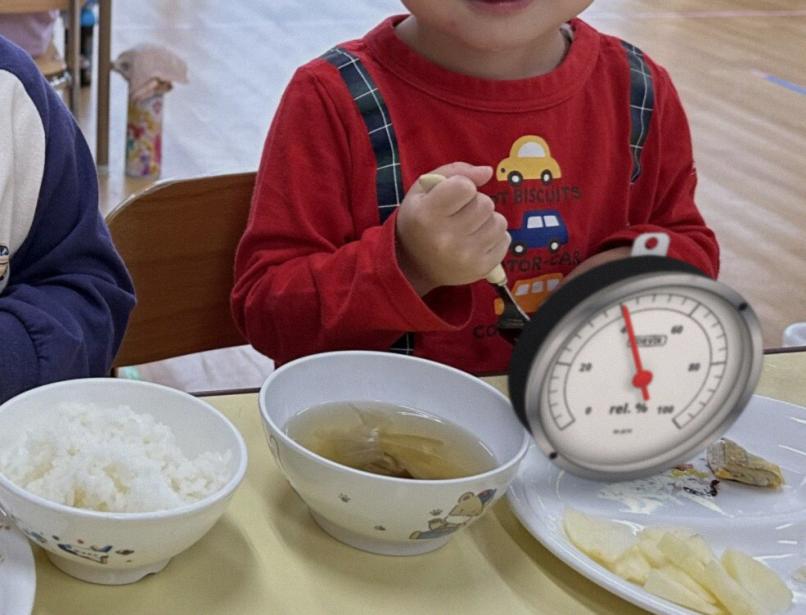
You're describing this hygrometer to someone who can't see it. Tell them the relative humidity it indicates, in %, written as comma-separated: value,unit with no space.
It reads 40,%
